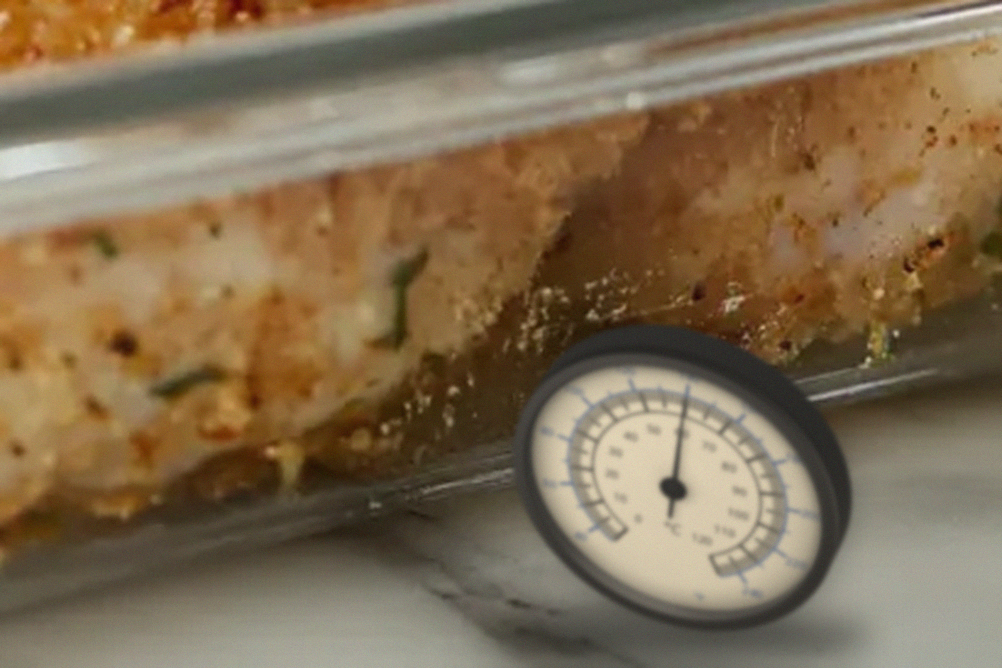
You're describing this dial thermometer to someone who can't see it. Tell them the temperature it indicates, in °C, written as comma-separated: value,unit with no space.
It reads 60,°C
